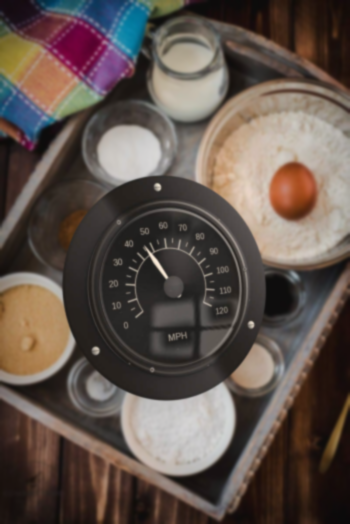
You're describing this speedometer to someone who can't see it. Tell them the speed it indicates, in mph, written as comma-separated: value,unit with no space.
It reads 45,mph
